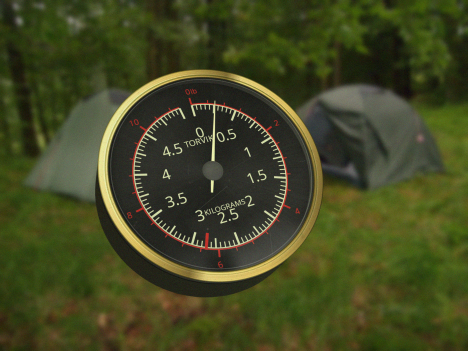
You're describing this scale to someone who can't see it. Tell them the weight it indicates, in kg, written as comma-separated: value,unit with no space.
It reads 0.25,kg
